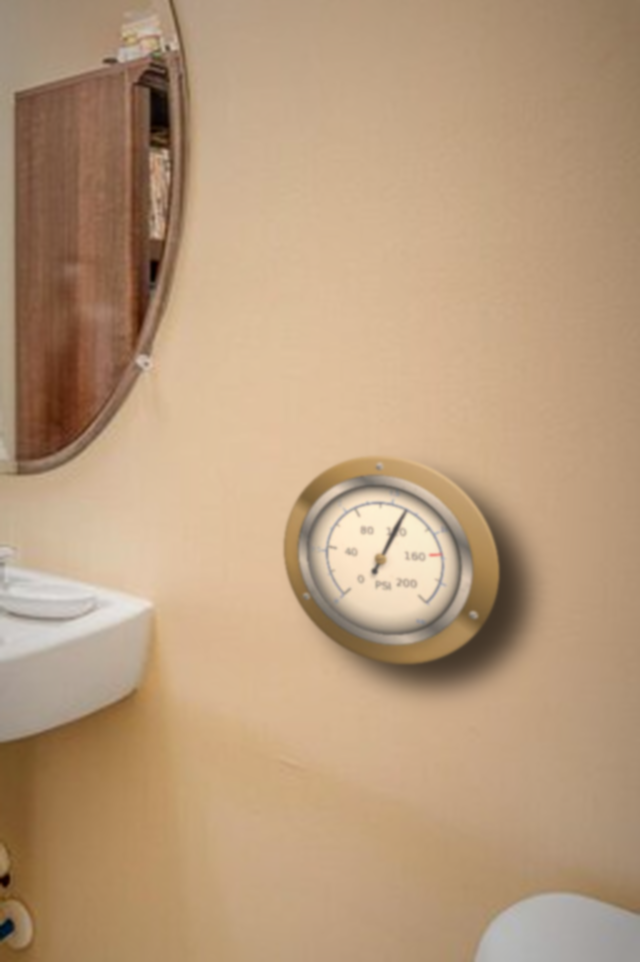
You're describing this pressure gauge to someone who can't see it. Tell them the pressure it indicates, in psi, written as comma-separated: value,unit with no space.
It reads 120,psi
